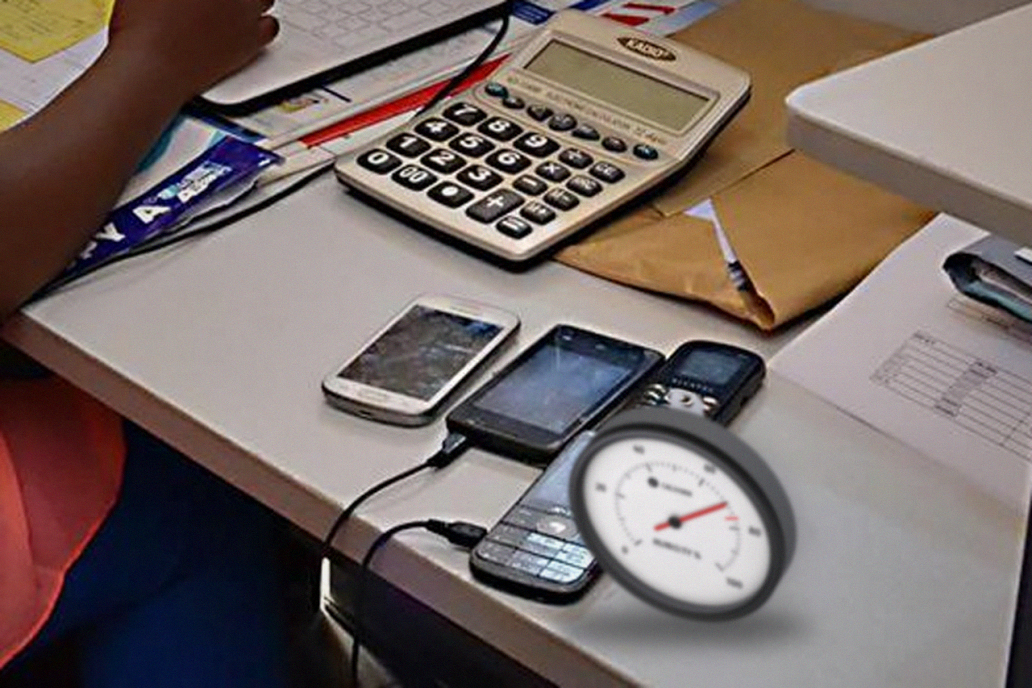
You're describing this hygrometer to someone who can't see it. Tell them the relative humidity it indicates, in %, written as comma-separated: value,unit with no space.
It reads 70,%
